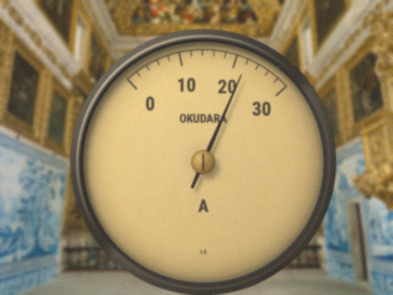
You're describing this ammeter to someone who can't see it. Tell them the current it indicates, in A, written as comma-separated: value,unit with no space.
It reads 22,A
